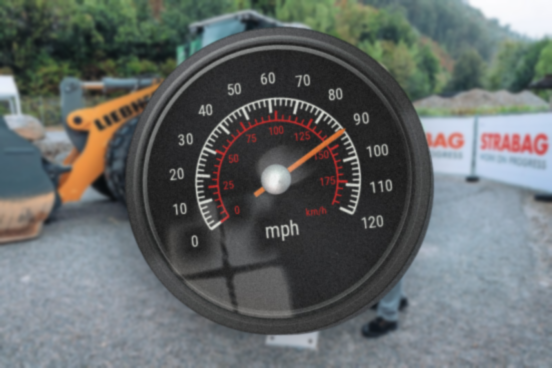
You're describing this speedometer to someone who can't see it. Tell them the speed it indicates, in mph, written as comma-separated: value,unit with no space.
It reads 90,mph
